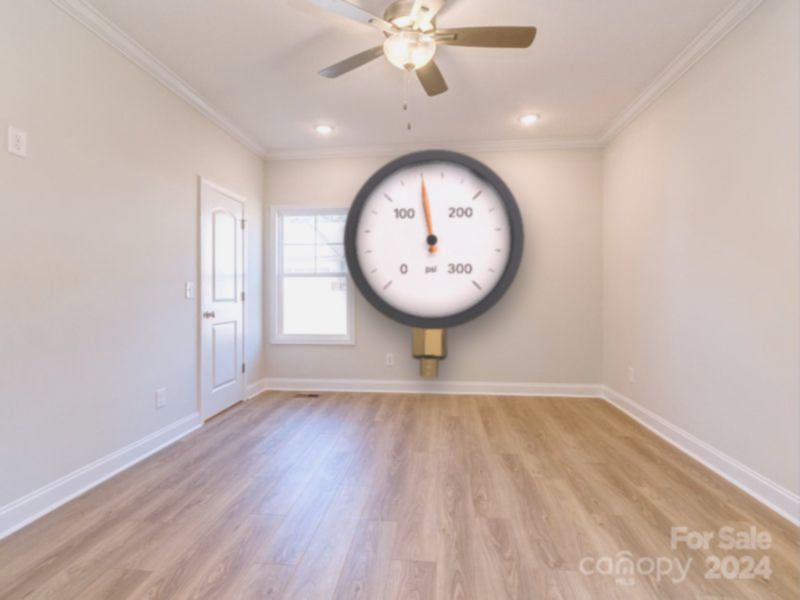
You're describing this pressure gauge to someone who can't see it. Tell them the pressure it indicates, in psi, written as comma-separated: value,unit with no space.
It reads 140,psi
